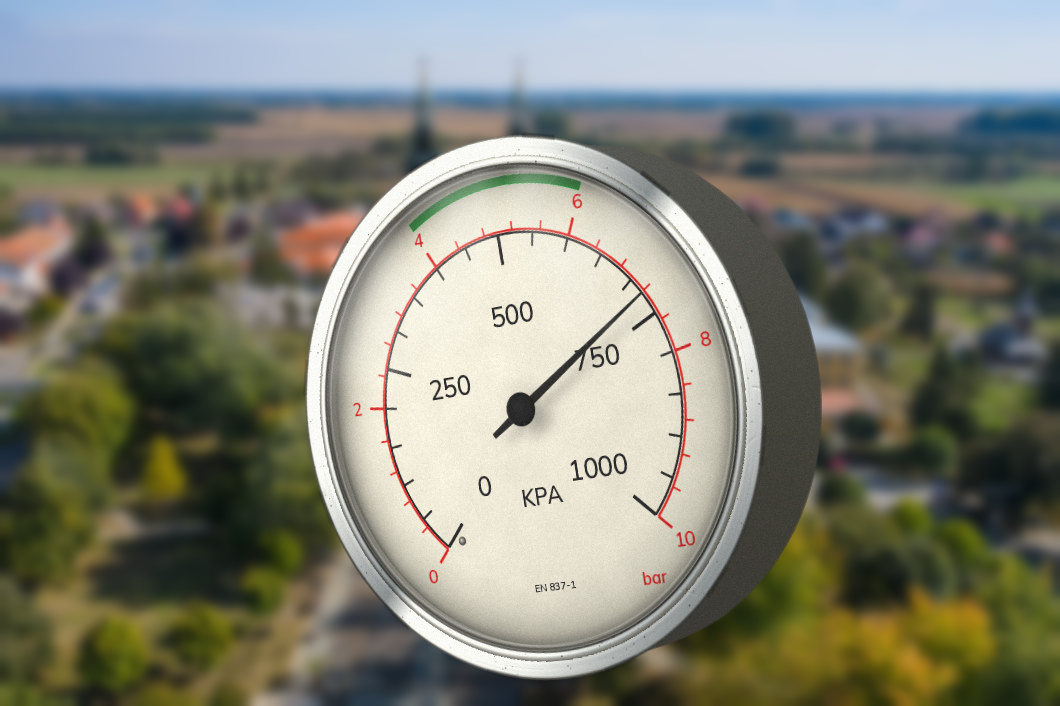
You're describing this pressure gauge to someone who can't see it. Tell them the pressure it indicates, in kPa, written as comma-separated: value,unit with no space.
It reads 725,kPa
